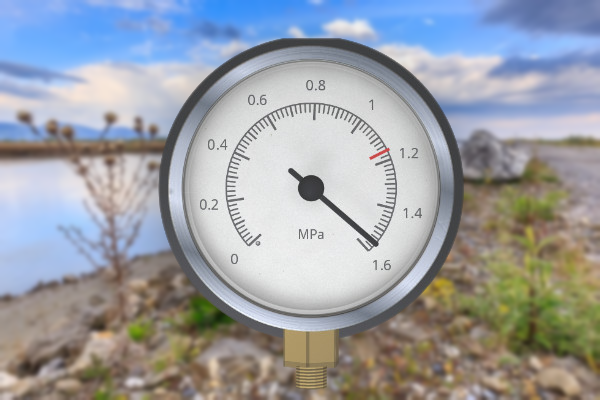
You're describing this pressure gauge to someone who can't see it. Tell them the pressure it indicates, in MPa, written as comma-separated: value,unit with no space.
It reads 1.56,MPa
